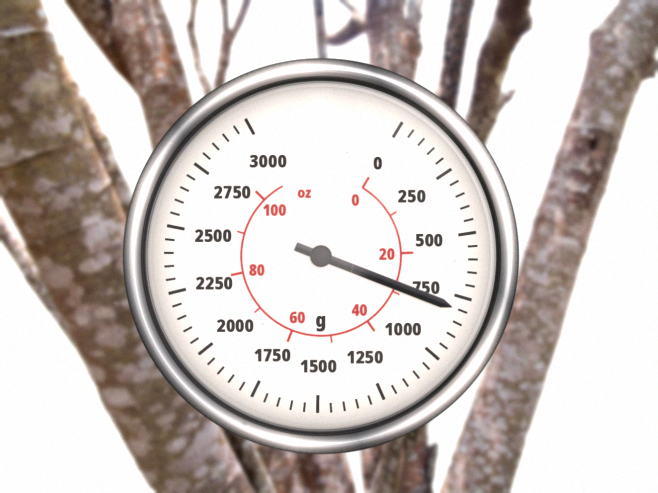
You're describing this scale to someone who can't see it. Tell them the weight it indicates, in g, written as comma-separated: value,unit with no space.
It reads 800,g
